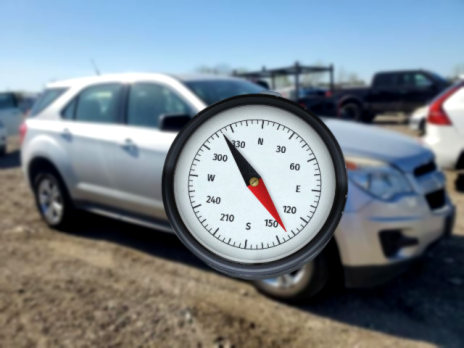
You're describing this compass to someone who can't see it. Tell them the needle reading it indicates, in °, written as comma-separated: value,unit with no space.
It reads 140,°
